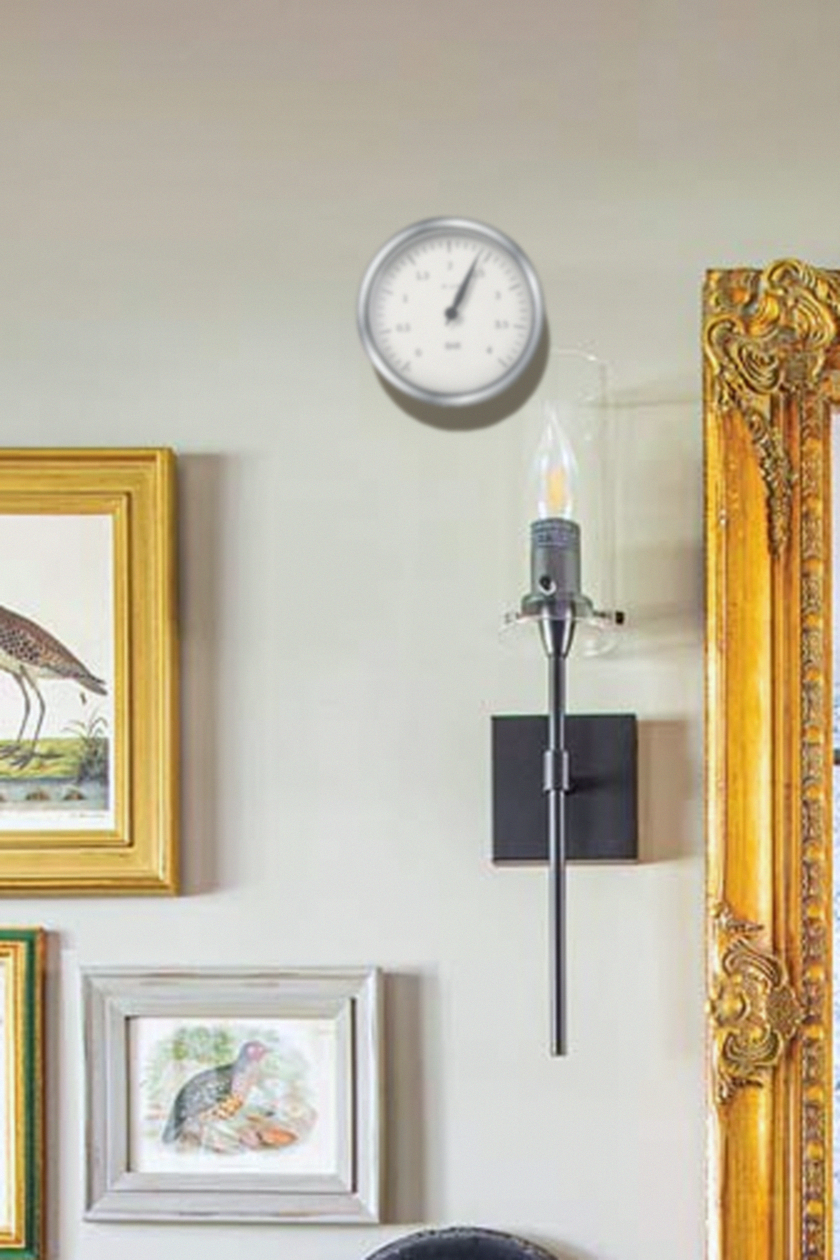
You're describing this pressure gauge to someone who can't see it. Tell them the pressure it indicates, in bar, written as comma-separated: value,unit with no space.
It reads 2.4,bar
